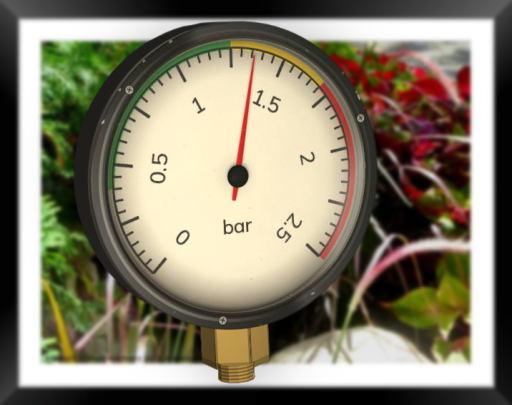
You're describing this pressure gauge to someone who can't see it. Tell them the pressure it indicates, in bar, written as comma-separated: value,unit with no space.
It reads 1.35,bar
